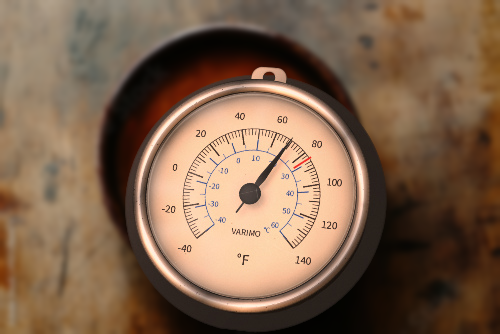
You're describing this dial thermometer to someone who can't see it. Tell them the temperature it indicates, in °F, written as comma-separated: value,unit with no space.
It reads 70,°F
